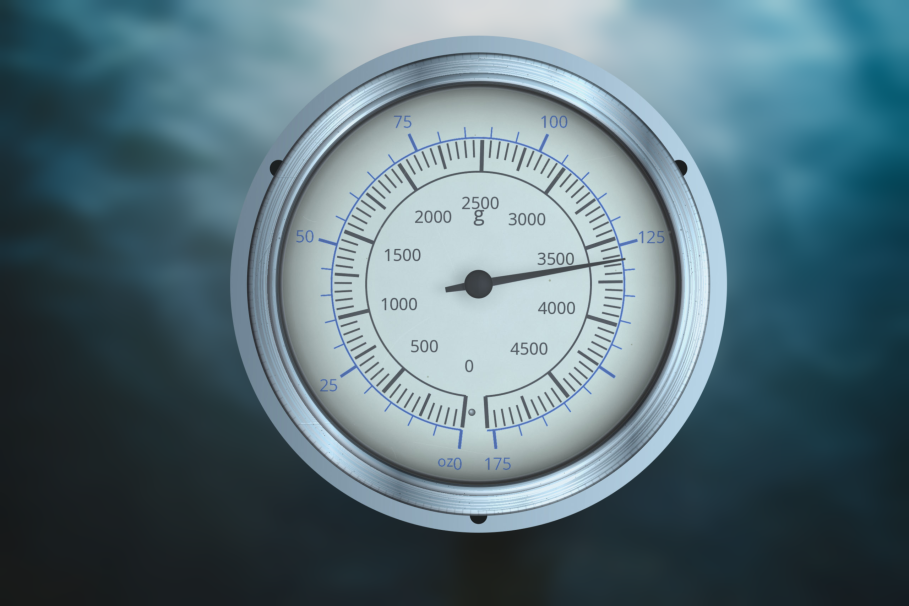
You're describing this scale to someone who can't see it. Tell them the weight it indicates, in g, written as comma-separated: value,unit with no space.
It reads 3625,g
